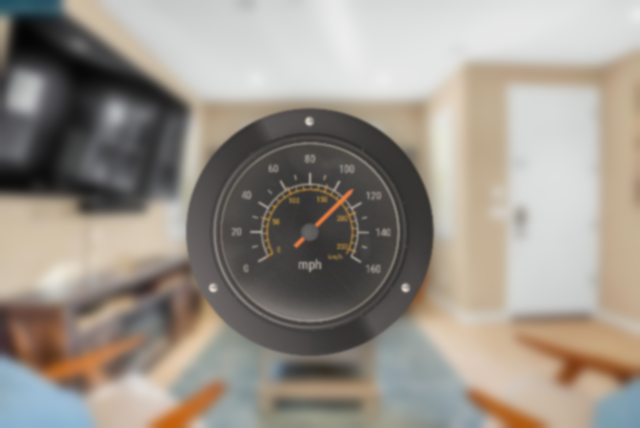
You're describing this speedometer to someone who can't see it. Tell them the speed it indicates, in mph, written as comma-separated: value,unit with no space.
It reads 110,mph
